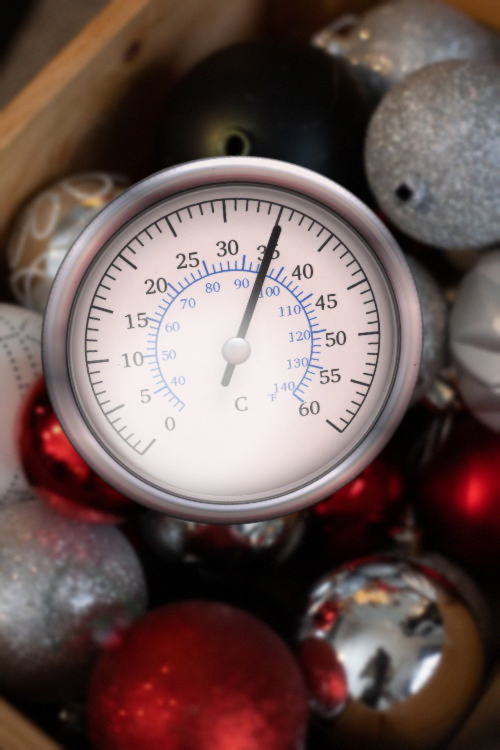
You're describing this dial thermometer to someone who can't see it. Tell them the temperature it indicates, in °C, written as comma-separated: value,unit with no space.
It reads 35,°C
